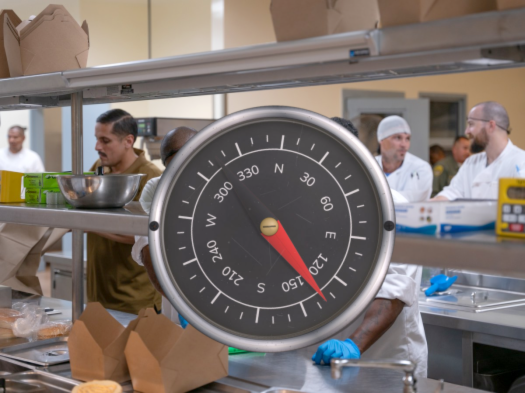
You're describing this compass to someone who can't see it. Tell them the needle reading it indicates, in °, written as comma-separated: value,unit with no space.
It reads 135,°
